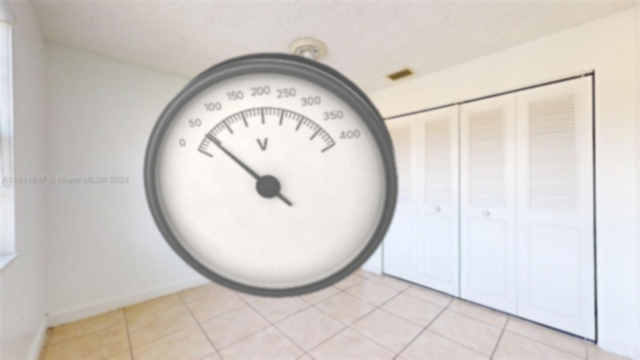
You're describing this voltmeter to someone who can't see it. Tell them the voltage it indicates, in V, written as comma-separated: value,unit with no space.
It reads 50,V
